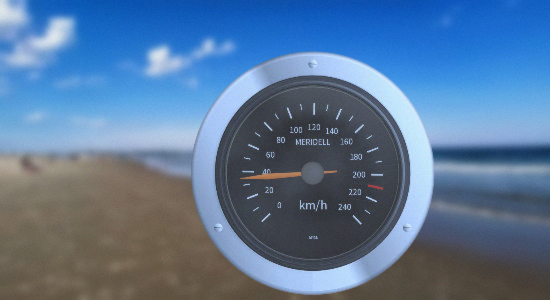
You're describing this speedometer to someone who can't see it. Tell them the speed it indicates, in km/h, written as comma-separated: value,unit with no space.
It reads 35,km/h
